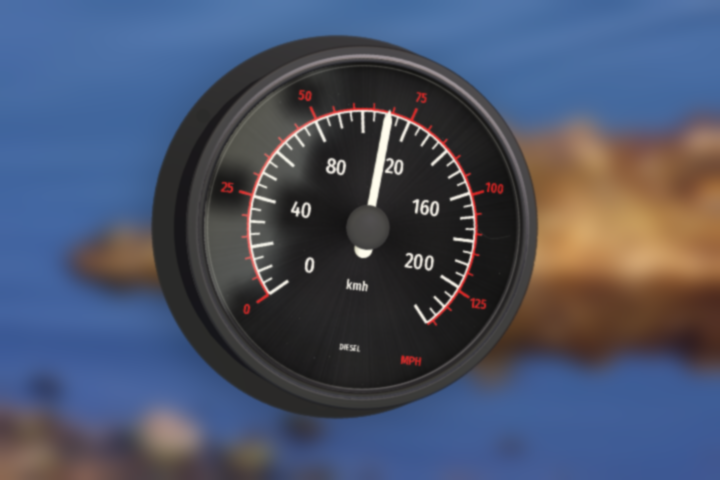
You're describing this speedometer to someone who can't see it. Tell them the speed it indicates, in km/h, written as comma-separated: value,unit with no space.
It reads 110,km/h
